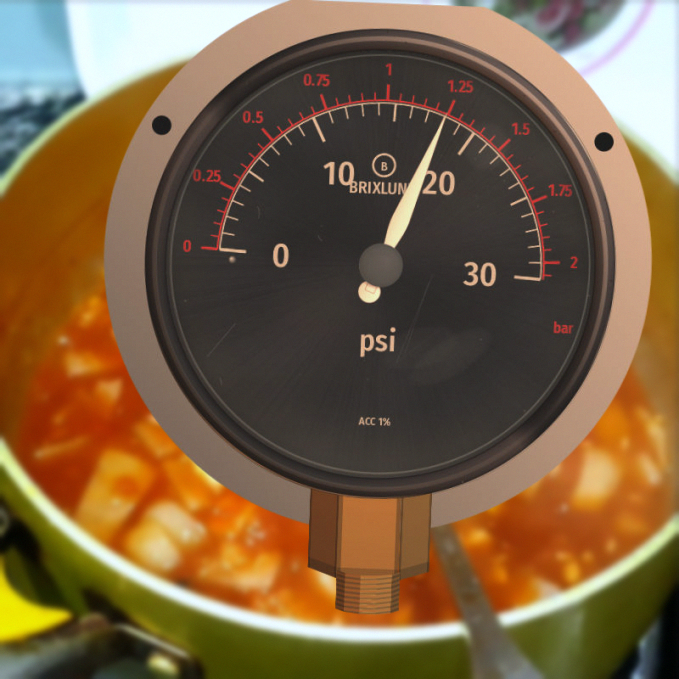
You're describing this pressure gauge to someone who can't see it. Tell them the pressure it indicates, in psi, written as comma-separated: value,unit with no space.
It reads 18,psi
